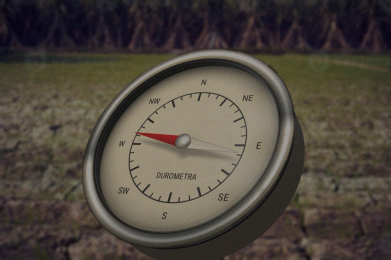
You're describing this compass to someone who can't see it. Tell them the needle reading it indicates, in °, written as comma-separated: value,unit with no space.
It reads 280,°
